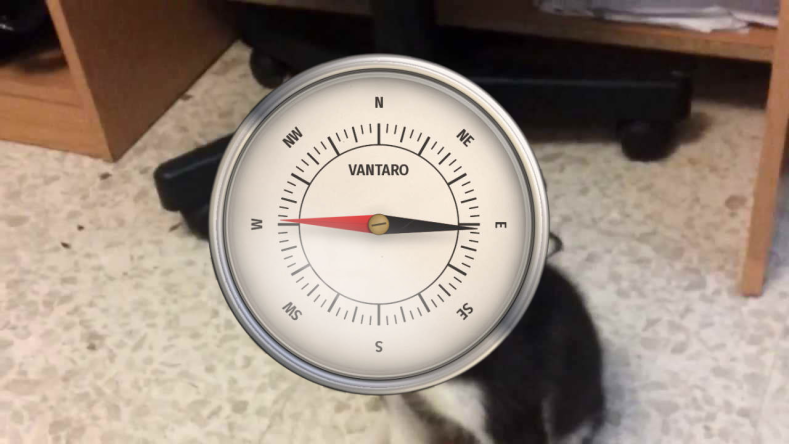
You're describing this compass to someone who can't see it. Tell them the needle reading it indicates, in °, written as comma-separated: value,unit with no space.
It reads 272.5,°
